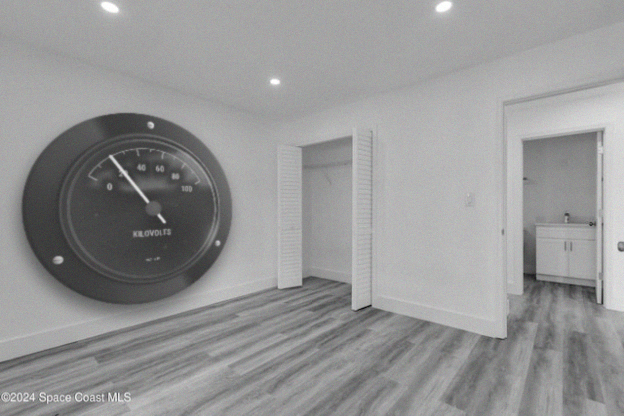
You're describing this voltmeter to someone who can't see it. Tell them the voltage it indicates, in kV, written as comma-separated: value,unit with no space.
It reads 20,kV
